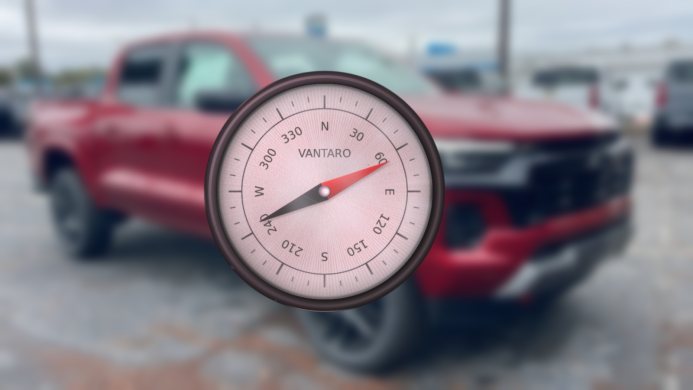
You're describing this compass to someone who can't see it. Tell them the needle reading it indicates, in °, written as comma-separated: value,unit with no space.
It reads 65,°
